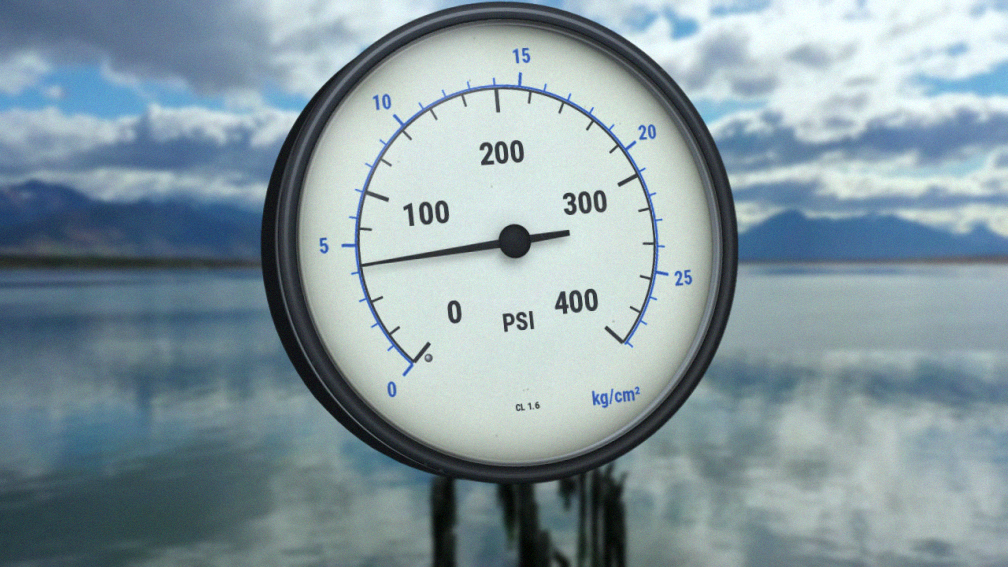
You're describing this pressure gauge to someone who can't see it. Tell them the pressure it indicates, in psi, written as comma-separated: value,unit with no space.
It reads 60,psi
